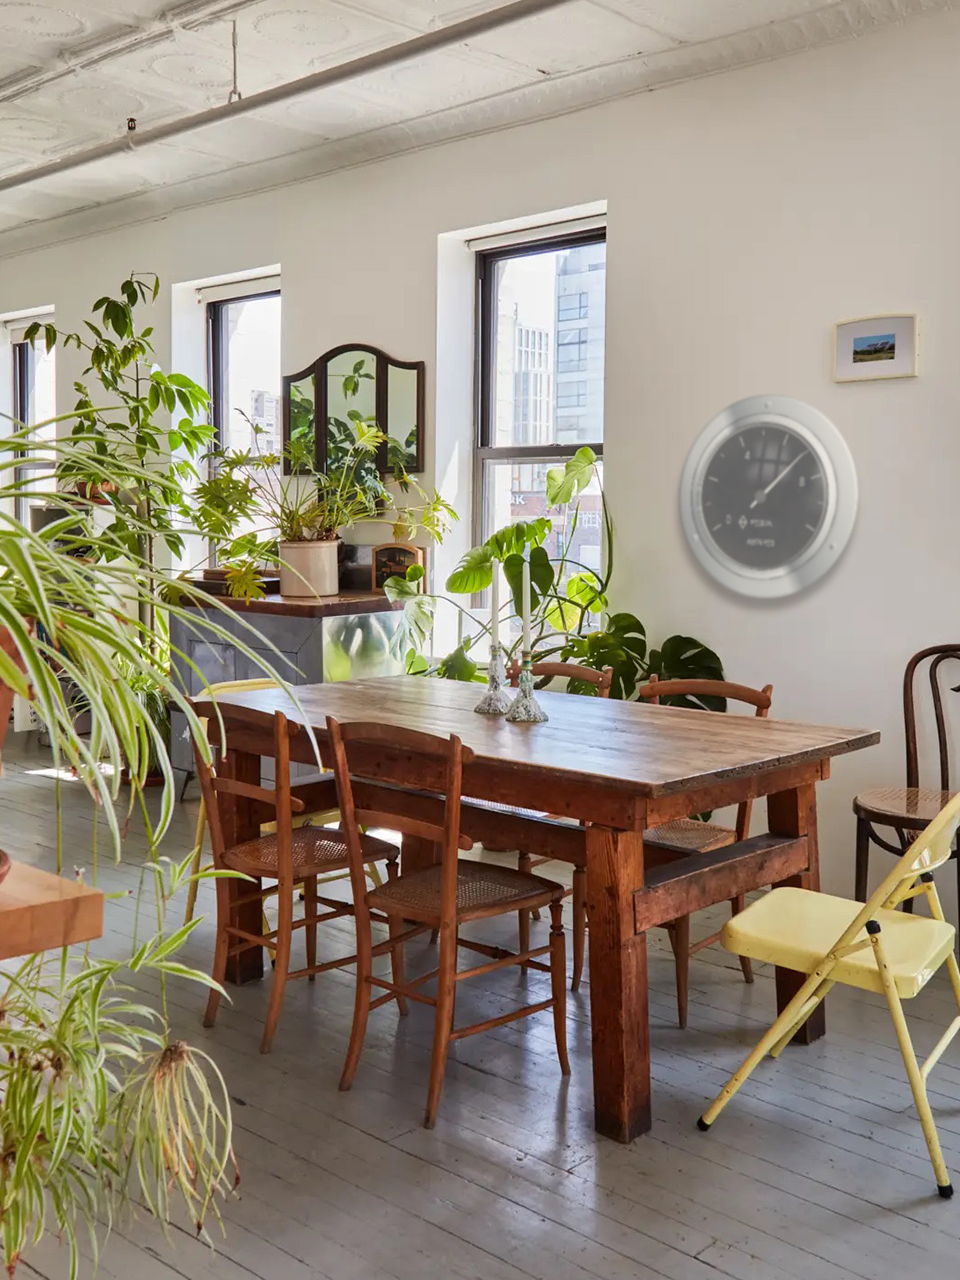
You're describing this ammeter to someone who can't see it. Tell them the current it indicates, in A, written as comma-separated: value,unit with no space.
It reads 7,A
